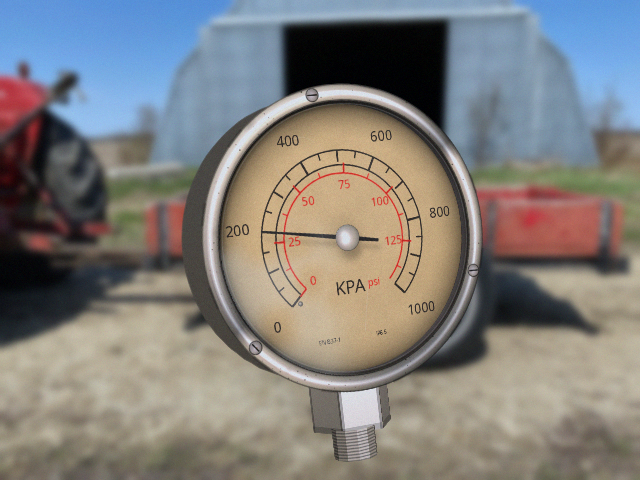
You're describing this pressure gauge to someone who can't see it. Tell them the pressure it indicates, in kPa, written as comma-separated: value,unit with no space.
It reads 200,kPa
